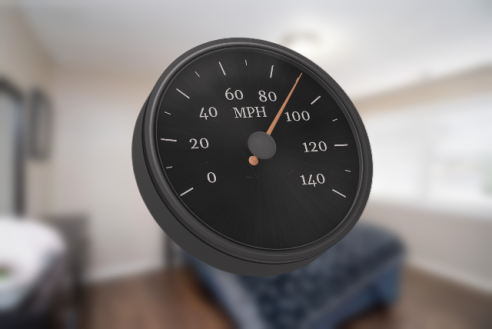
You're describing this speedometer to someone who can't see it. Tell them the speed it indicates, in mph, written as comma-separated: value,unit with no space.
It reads 90,mph
